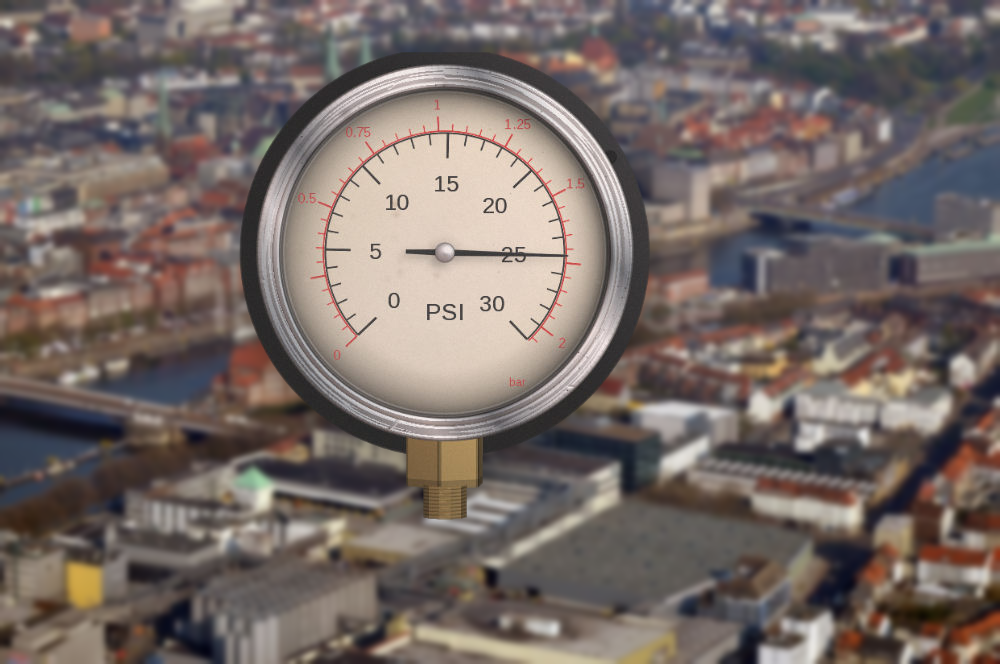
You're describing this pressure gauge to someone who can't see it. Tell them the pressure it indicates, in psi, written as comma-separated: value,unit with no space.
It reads 25,psi
